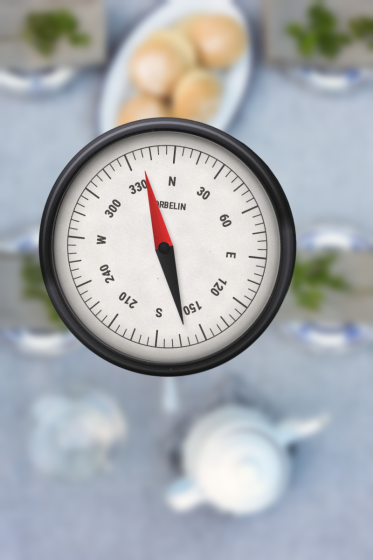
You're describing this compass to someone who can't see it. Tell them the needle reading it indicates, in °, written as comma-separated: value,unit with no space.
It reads 340,°
